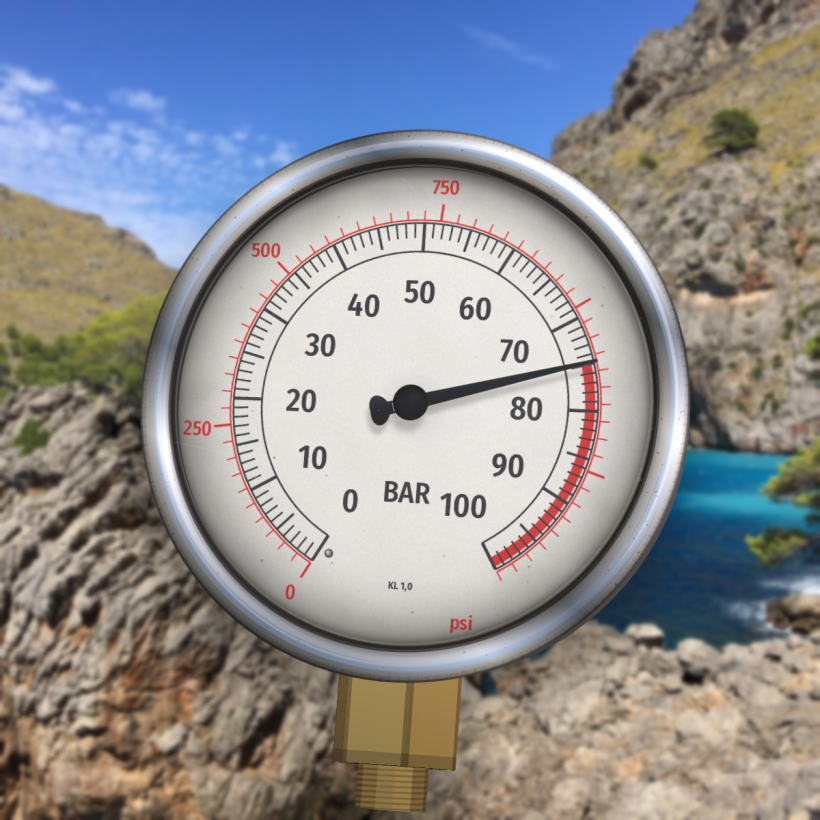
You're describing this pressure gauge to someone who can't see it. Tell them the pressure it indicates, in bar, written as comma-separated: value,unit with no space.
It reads 75,bar
